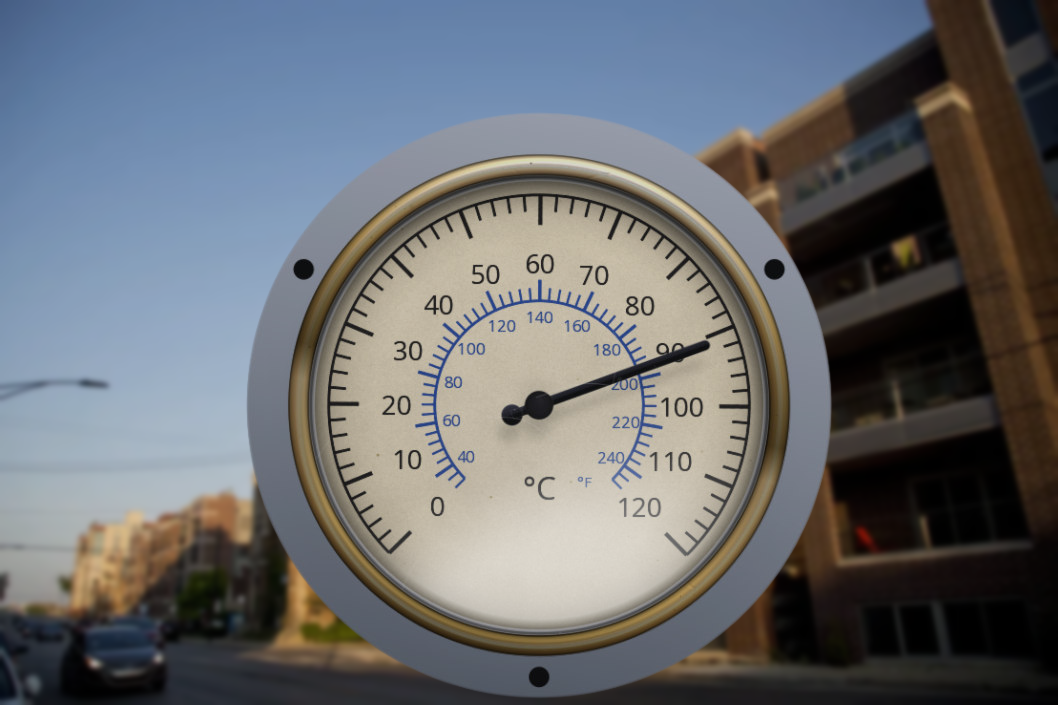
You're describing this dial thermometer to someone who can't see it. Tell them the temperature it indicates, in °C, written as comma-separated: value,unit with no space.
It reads 91,°C
